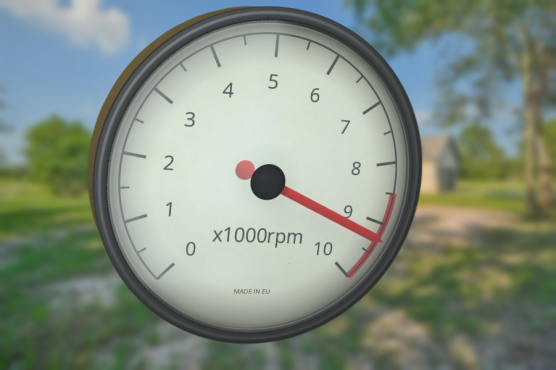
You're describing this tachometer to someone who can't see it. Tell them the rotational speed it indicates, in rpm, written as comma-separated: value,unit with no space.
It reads 9250,rpm
